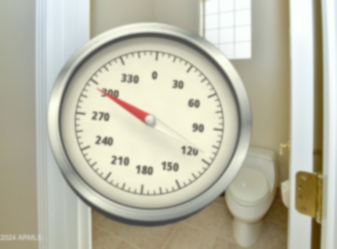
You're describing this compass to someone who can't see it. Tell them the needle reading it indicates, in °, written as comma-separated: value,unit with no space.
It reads 295,°
